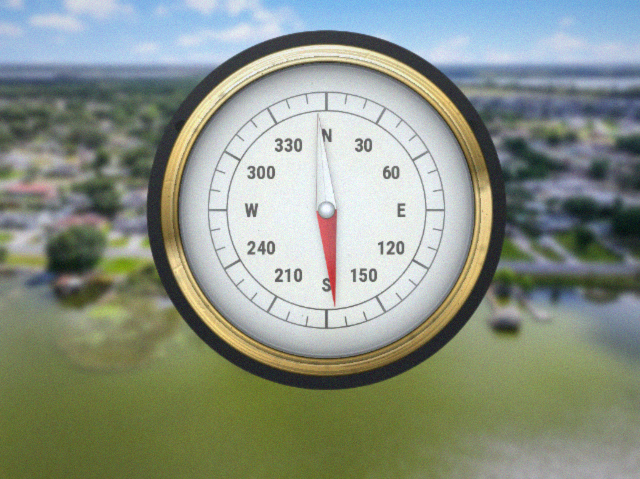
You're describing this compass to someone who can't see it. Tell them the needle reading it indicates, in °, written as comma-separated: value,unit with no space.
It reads 175,°
